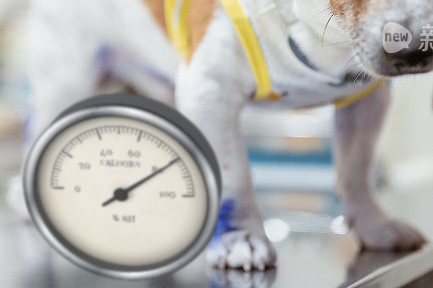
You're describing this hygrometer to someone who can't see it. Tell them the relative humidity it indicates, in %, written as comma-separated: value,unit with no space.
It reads 80,%
